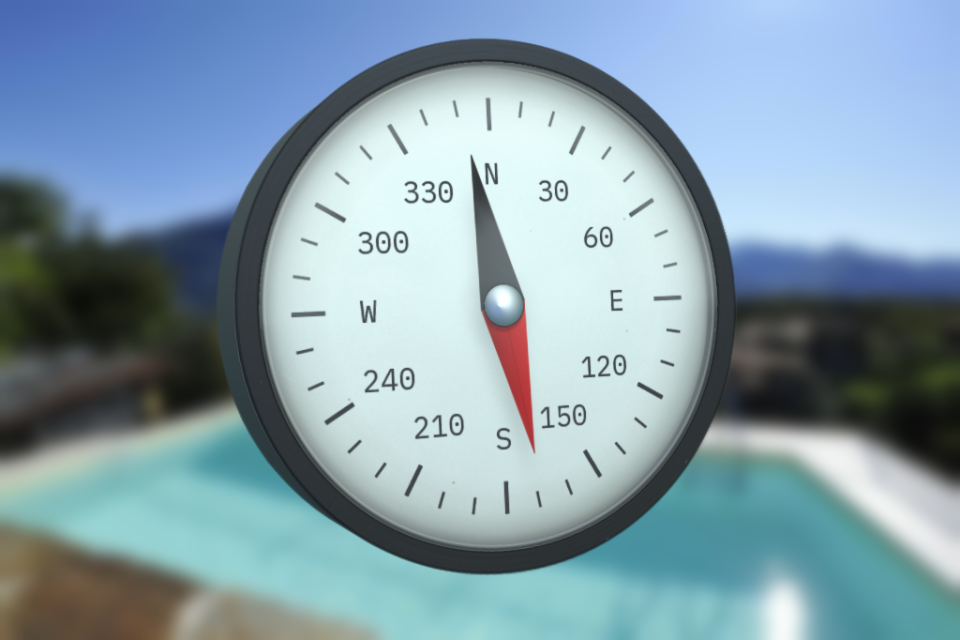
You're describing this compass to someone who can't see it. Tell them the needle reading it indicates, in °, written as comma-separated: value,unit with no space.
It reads 170,°
